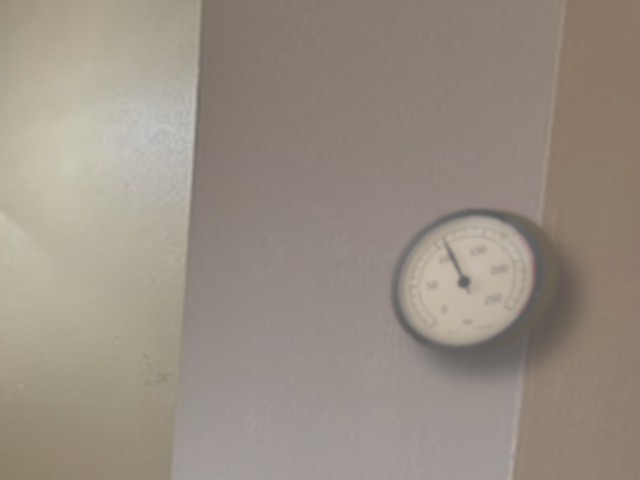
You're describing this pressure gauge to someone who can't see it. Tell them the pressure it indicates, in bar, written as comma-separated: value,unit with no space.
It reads 110,bar
